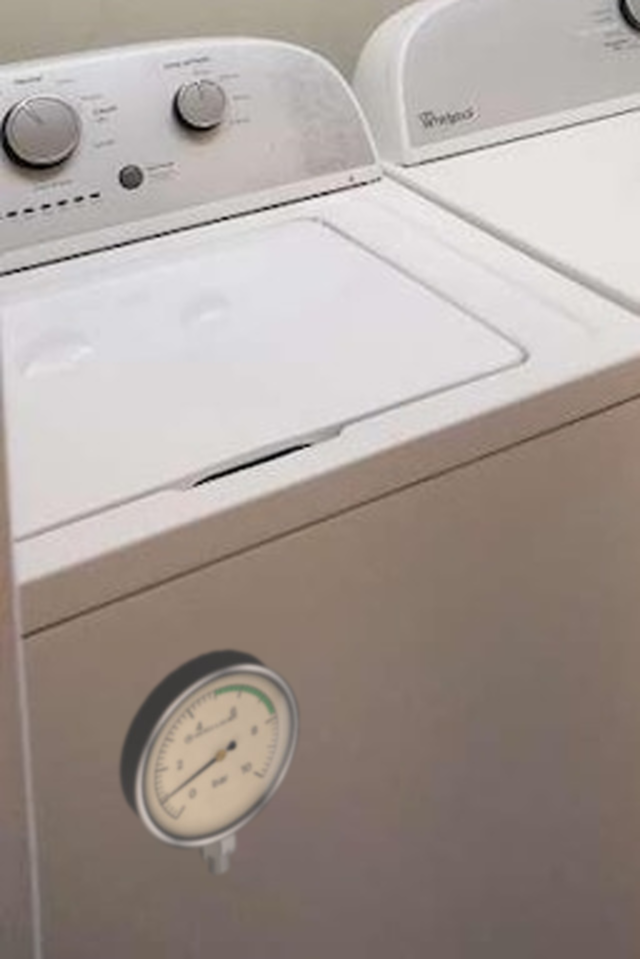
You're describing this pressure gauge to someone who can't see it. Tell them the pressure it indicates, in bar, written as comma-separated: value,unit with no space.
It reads 1,bar
